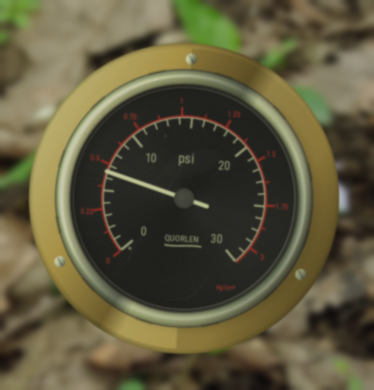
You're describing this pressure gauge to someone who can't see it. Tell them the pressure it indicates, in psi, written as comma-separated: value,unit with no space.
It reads 6.5,psi
